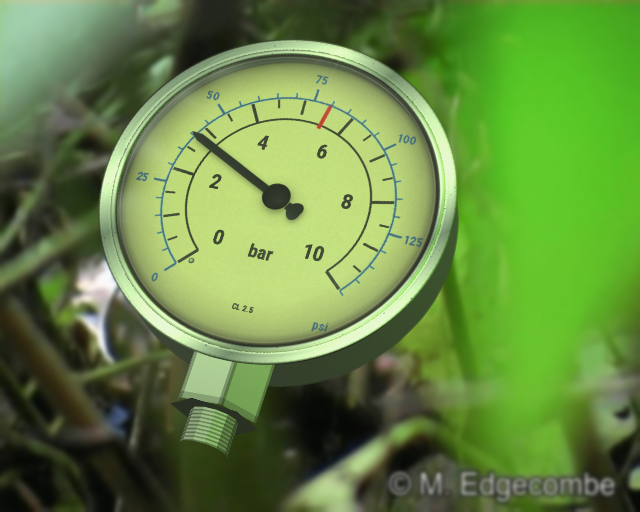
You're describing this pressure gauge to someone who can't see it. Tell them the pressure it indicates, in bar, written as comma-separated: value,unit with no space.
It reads 2.75,bar
